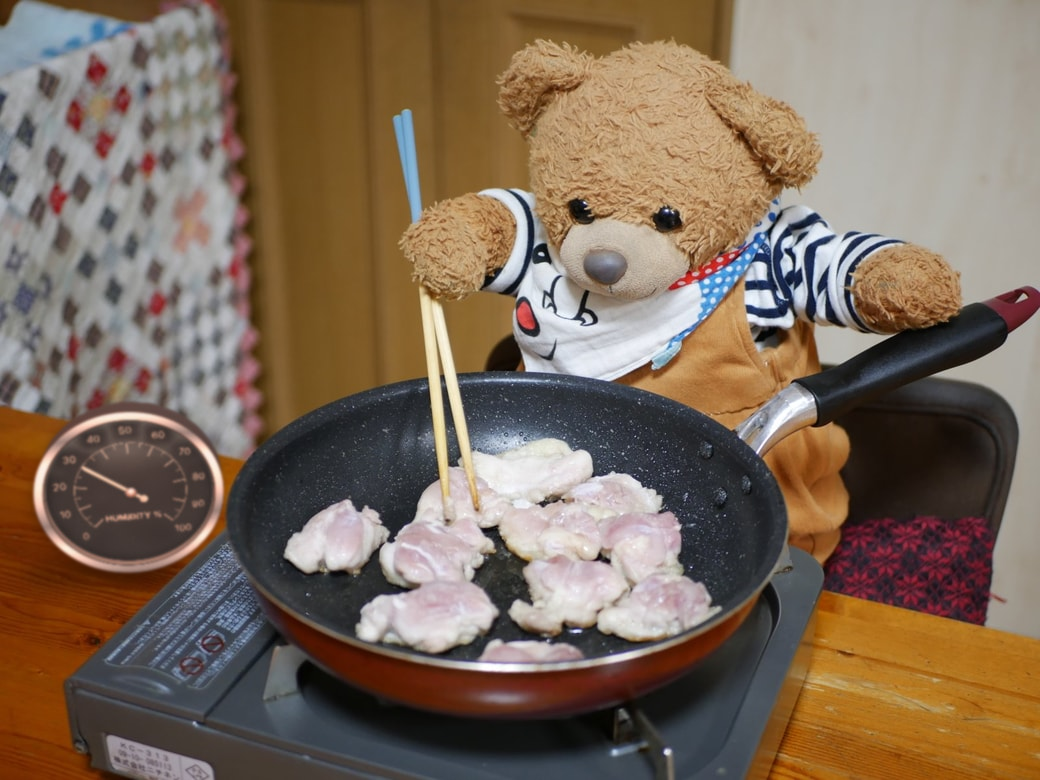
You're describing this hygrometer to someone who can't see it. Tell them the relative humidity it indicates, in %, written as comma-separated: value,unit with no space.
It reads 30,%
